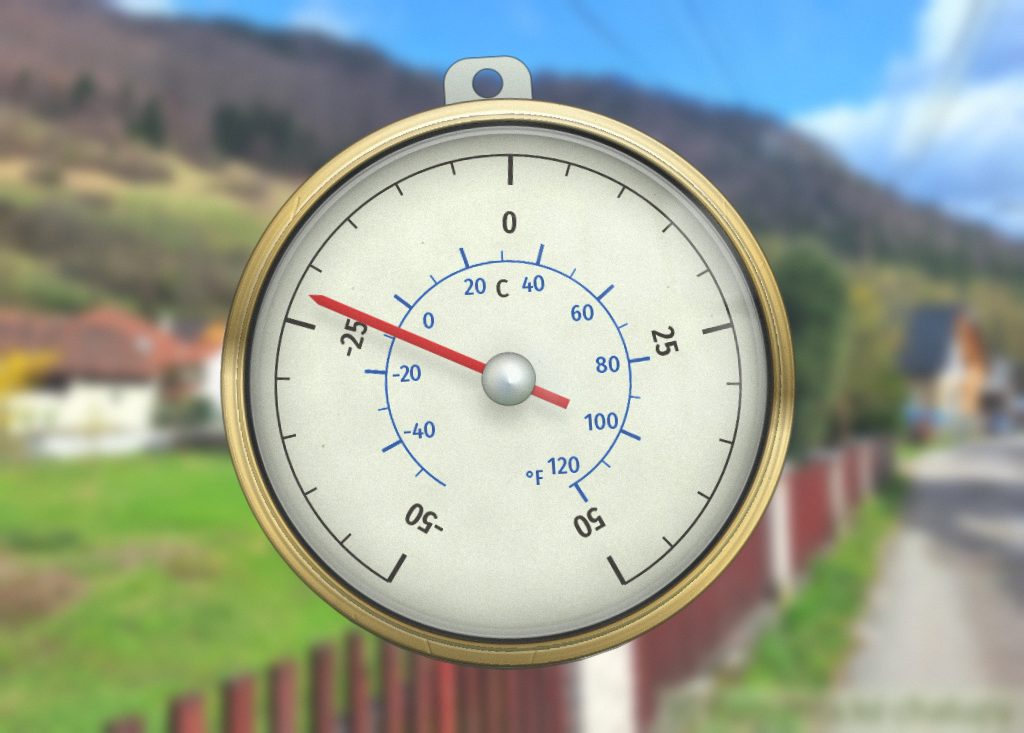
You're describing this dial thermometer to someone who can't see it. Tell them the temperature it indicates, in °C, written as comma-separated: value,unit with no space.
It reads -22.5,°C
